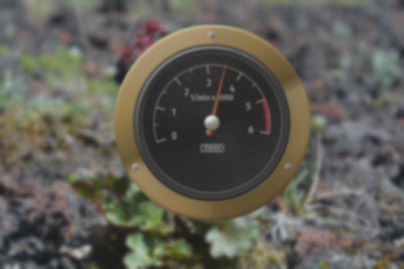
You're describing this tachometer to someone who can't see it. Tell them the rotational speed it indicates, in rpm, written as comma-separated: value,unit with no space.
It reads 3500,rpm
